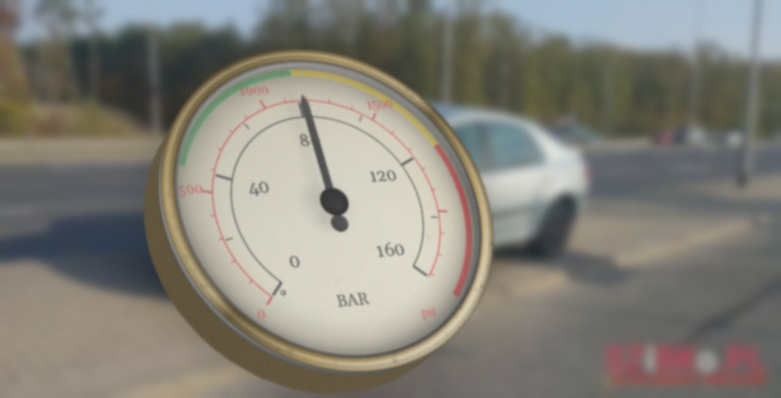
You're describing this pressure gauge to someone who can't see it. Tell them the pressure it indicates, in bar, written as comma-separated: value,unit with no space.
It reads 80,bar
